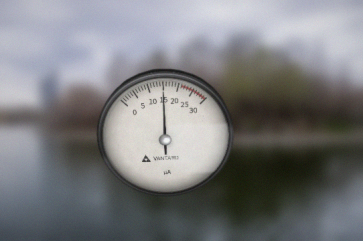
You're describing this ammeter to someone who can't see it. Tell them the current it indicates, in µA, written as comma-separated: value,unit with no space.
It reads 15,µA
